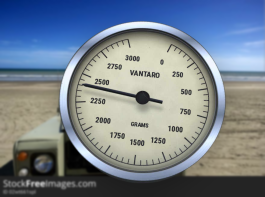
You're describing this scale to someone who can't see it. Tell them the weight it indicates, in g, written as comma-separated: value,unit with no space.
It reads 2400,g
